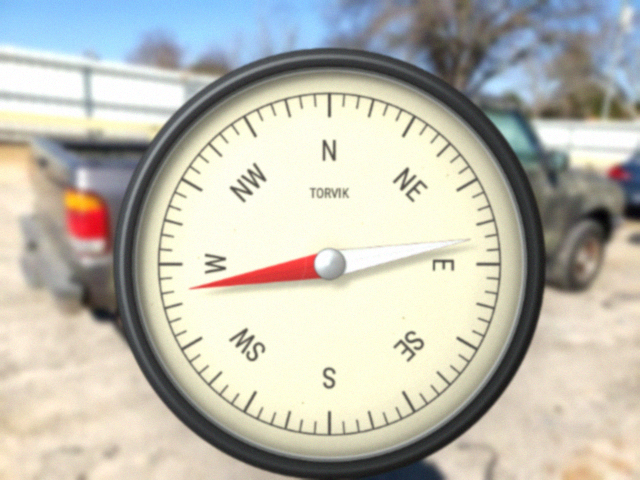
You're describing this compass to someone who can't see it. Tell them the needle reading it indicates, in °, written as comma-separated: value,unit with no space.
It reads 260,°
